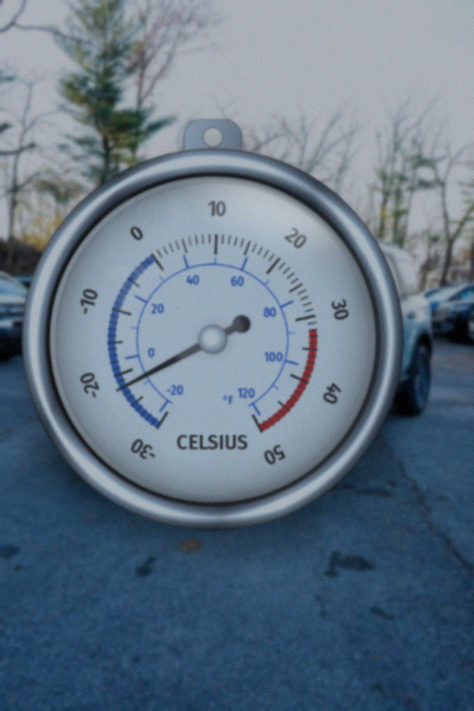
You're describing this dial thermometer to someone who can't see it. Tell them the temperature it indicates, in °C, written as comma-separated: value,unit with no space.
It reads -22,°C
